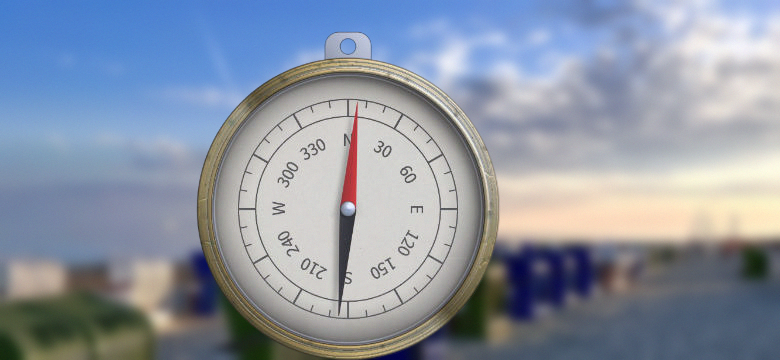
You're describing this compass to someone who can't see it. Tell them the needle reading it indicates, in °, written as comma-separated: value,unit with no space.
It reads 5,°
